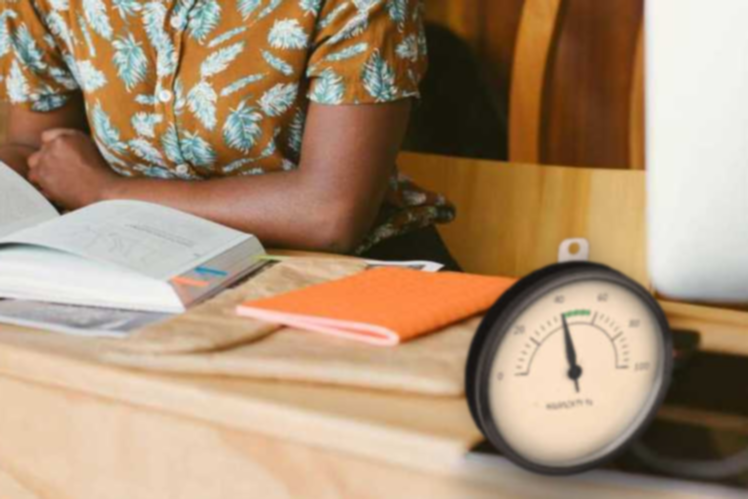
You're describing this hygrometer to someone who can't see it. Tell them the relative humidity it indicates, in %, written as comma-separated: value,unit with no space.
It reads 40,%
